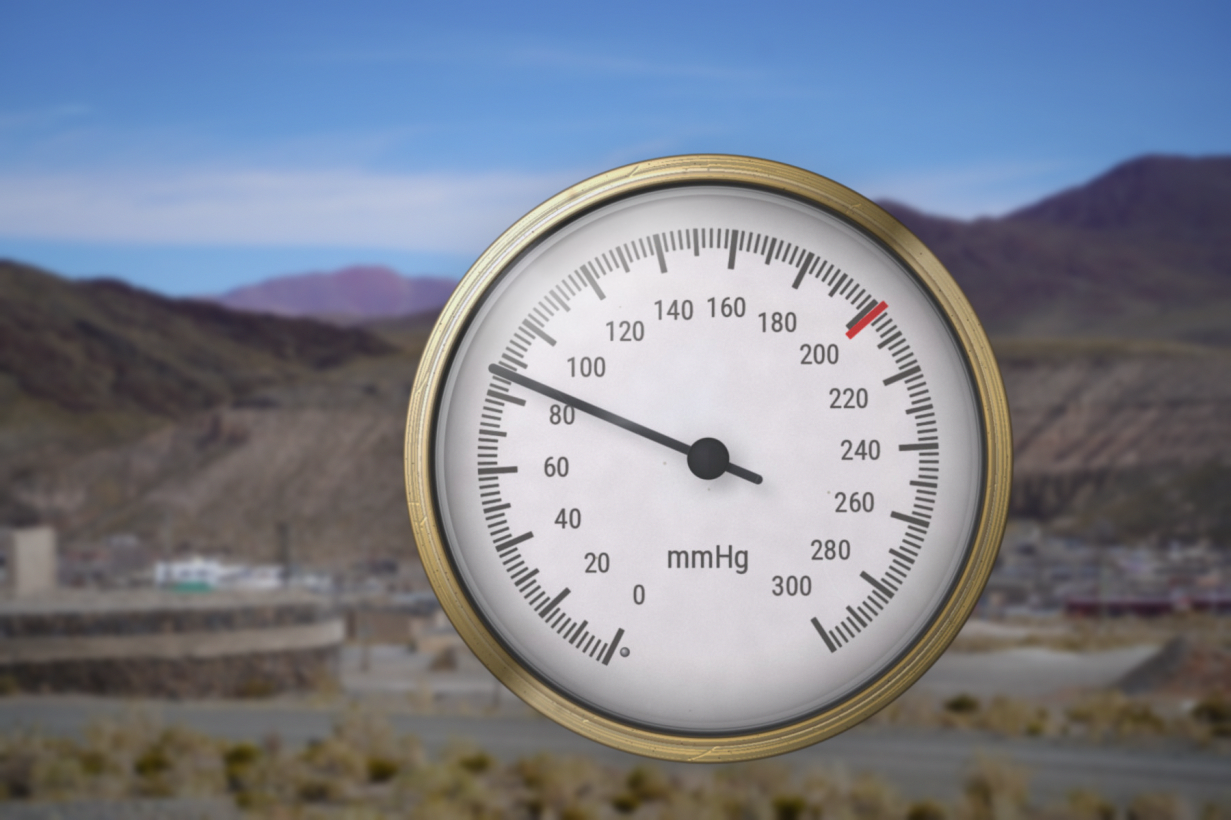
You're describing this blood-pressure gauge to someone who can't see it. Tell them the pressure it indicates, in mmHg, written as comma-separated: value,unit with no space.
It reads 86,mmHg
